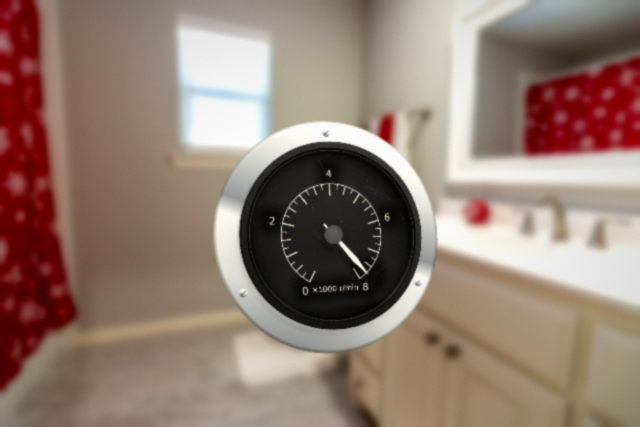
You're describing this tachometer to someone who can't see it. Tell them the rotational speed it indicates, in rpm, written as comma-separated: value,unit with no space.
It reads 7750,rpm
